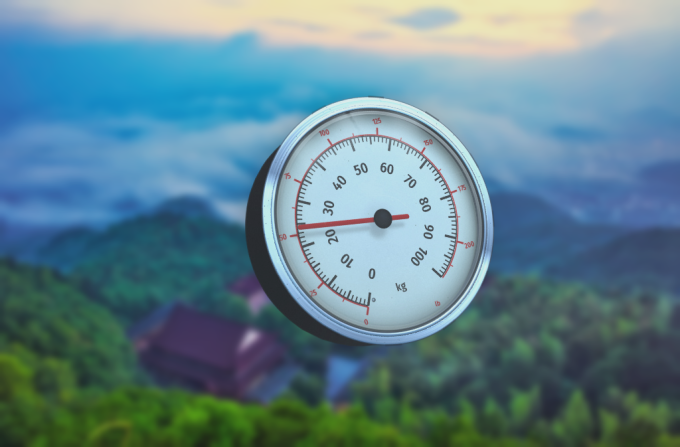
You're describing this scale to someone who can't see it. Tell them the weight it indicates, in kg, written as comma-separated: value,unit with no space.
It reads 24,kg
